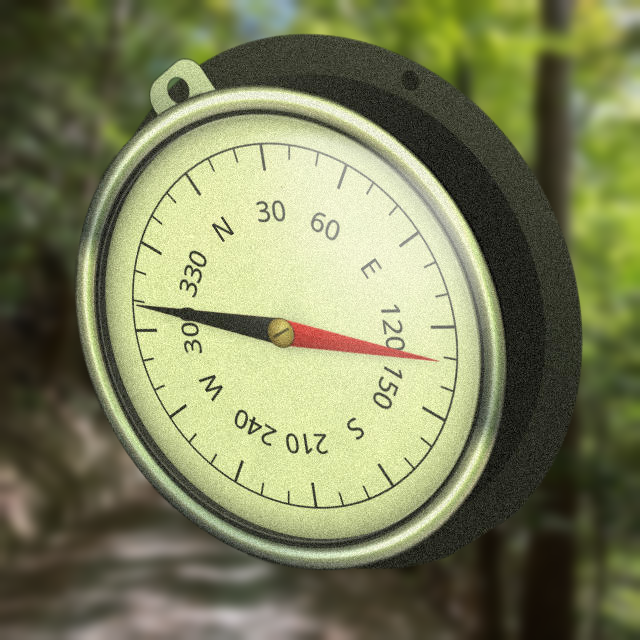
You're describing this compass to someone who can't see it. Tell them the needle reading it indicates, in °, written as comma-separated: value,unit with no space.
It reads 130,°
